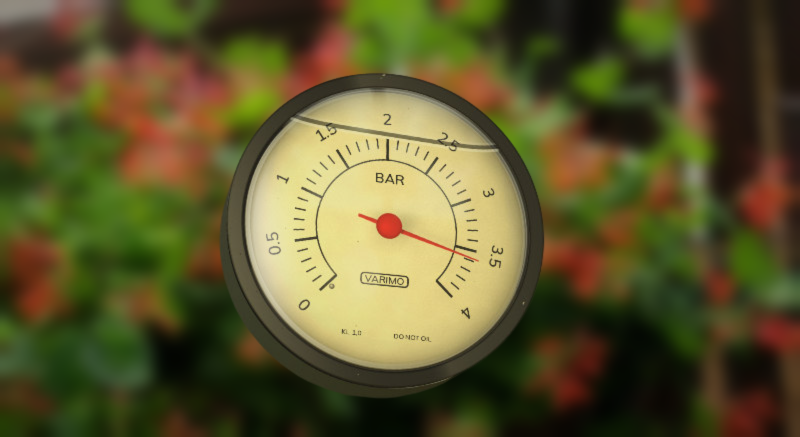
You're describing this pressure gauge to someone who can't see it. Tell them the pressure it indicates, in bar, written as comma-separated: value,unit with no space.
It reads 3.6,bar
